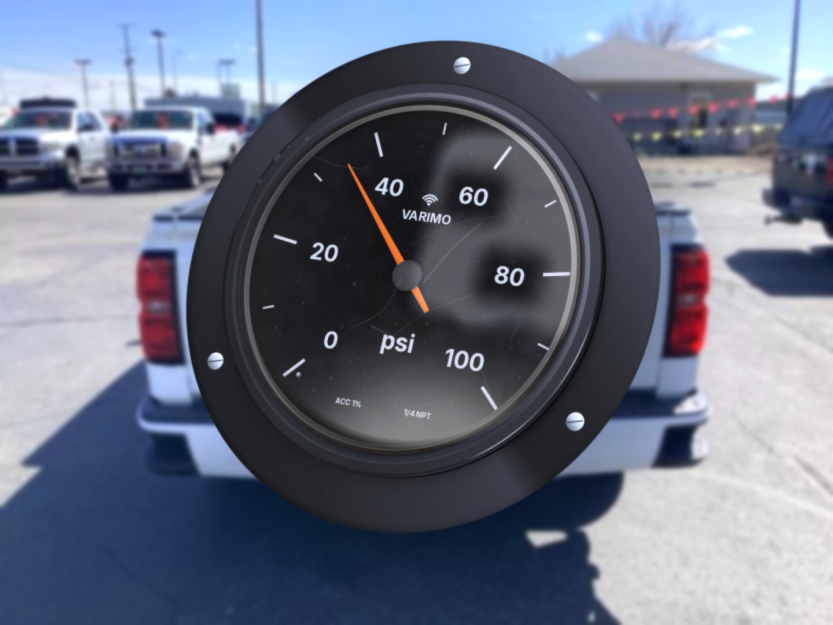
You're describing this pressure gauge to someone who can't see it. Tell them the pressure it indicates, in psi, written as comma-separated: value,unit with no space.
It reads 35,psi
